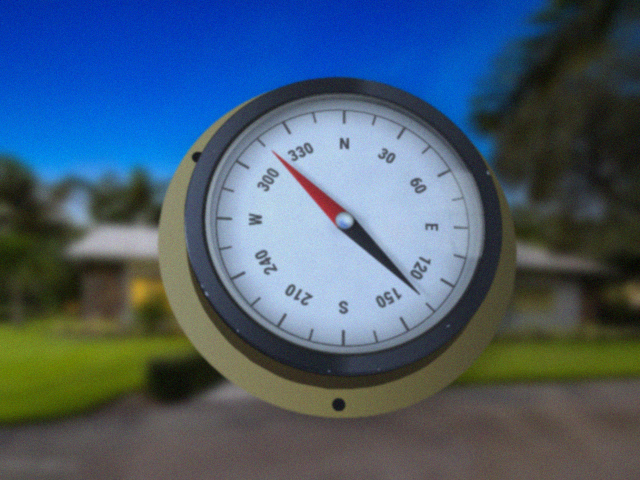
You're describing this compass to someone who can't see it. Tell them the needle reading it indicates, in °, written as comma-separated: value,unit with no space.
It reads 315,°
